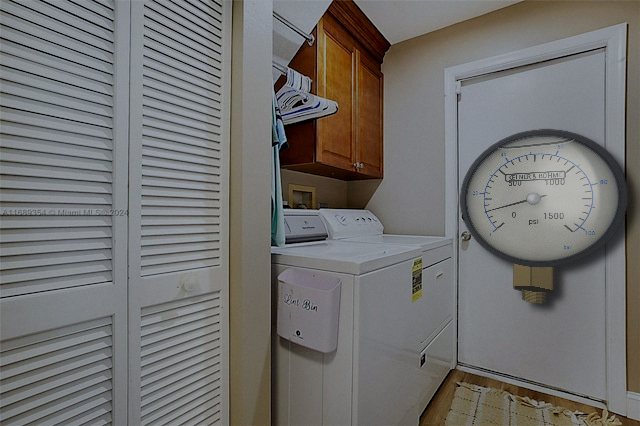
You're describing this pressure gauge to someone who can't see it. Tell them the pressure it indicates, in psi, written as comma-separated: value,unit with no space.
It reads 150,psi
